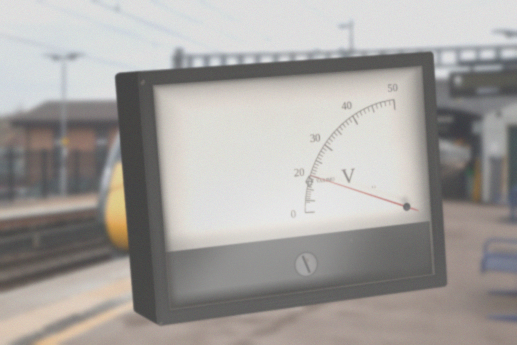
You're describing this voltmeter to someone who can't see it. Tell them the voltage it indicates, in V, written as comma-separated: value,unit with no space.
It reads 20,V
